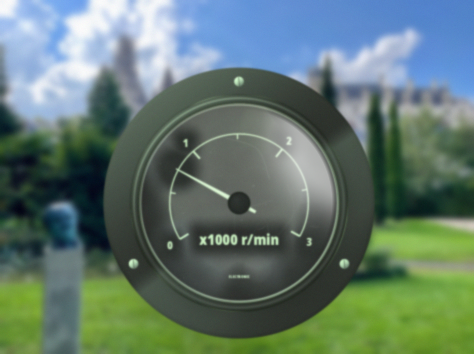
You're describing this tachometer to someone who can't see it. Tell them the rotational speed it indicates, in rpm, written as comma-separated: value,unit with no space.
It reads 750,rpm
